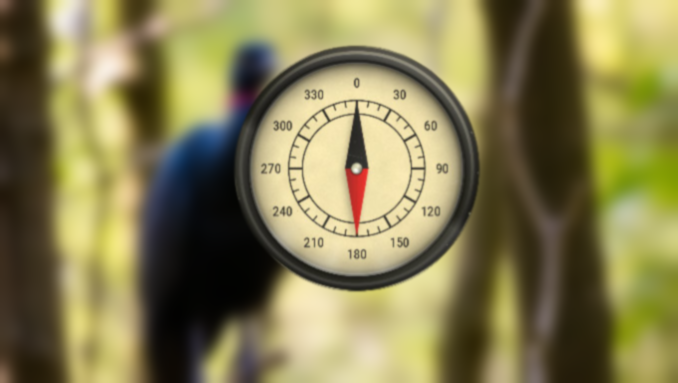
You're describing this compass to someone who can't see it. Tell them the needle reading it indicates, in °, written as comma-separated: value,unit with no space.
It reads 180,°
